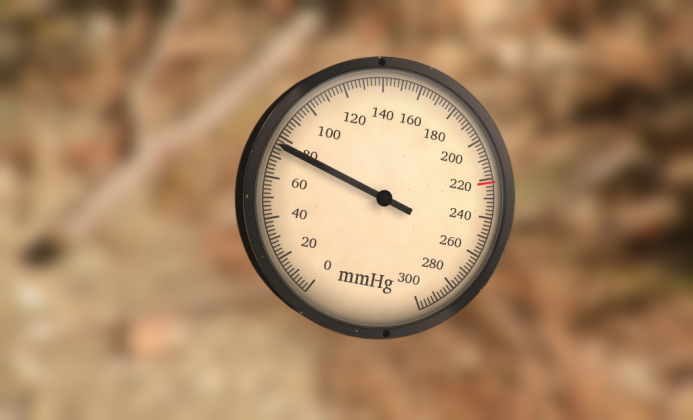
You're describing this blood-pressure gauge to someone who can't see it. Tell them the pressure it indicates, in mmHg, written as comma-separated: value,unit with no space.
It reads 76,mmHg
